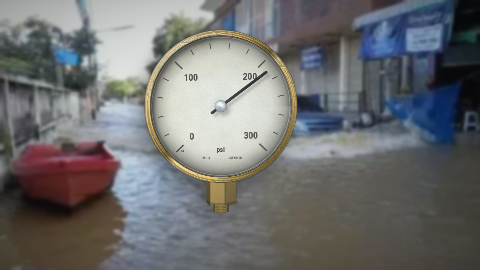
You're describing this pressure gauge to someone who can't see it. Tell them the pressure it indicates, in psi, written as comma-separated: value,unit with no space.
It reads 210,psi
